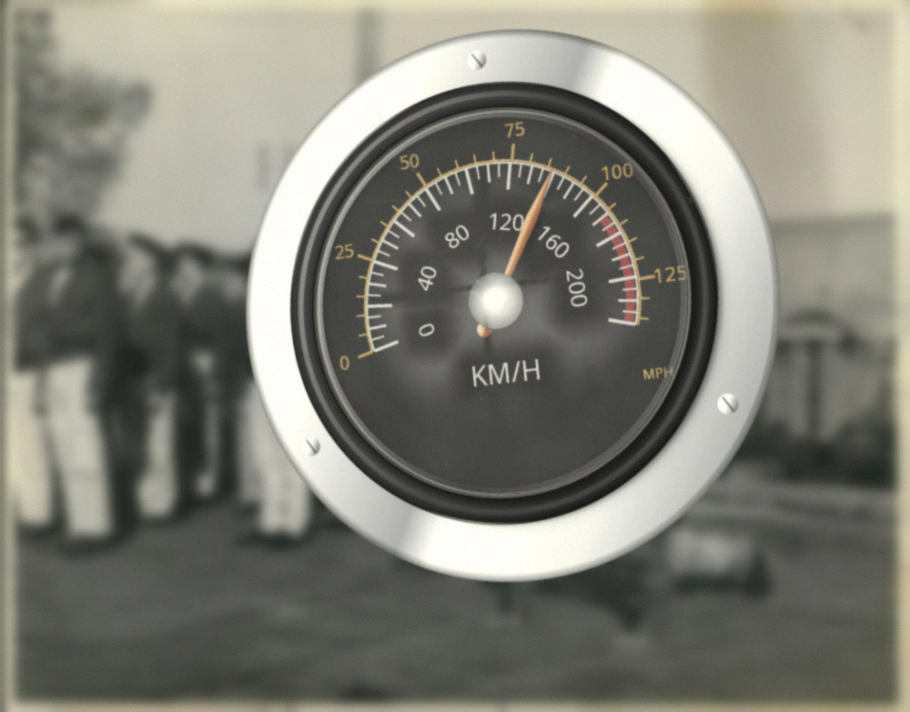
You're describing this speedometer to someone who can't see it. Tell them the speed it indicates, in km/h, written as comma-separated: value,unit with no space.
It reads 140,km/h
